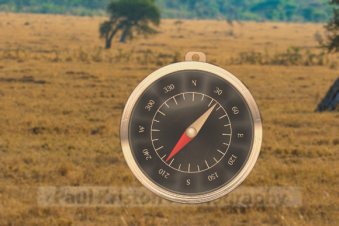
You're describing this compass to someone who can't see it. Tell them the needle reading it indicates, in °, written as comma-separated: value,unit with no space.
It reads 217.5,°
